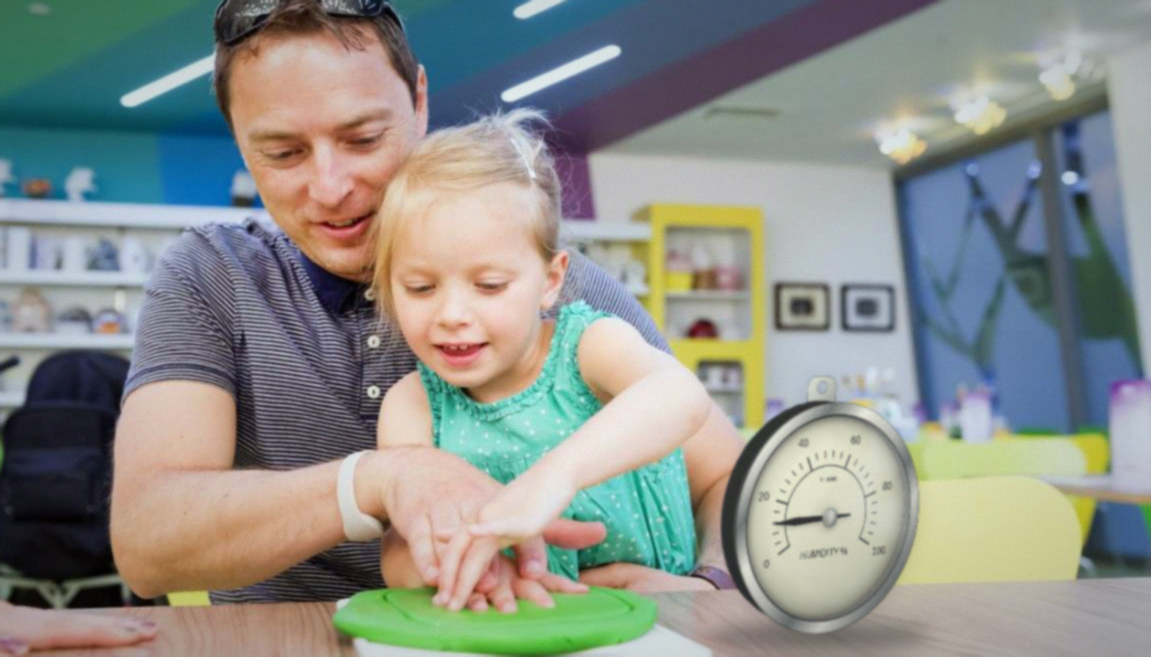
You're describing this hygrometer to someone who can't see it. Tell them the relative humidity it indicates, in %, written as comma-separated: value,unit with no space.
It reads 12,%
